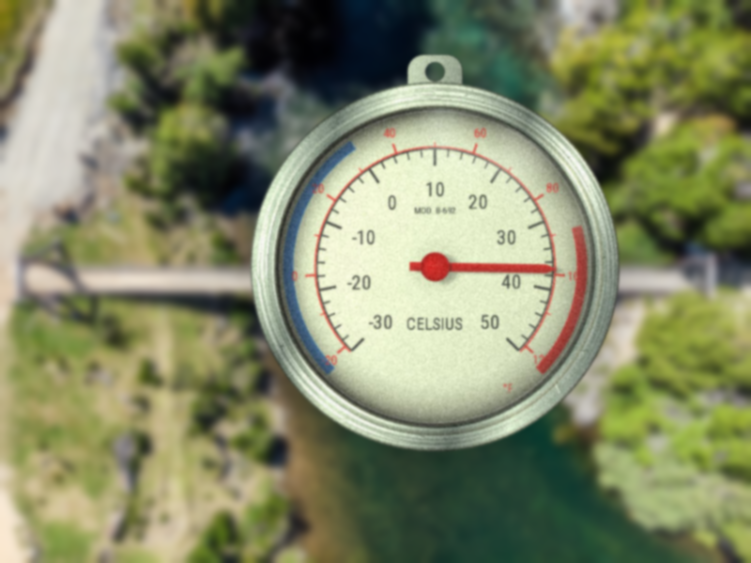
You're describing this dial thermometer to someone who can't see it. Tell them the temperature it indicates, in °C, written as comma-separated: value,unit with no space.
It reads 37,°C
